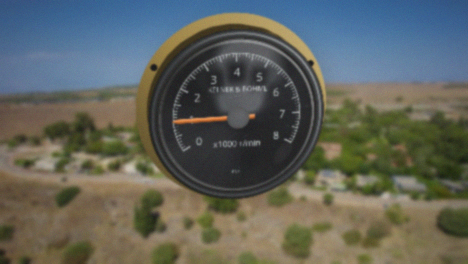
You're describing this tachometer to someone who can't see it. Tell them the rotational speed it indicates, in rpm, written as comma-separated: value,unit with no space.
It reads 1000,rpm
